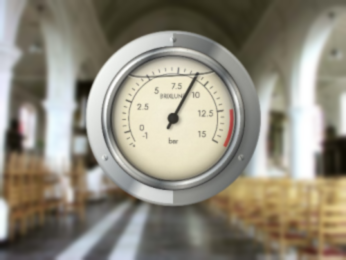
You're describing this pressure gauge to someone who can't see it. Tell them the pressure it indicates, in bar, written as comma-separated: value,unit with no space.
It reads 9,bar
